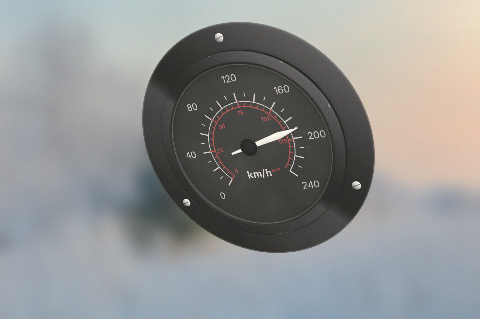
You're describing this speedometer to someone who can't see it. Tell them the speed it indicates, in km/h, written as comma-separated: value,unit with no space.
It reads 190,km/h
